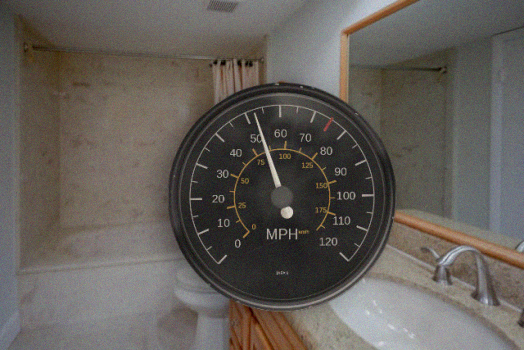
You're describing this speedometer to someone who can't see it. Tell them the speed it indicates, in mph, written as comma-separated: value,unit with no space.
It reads 52.5,mph
